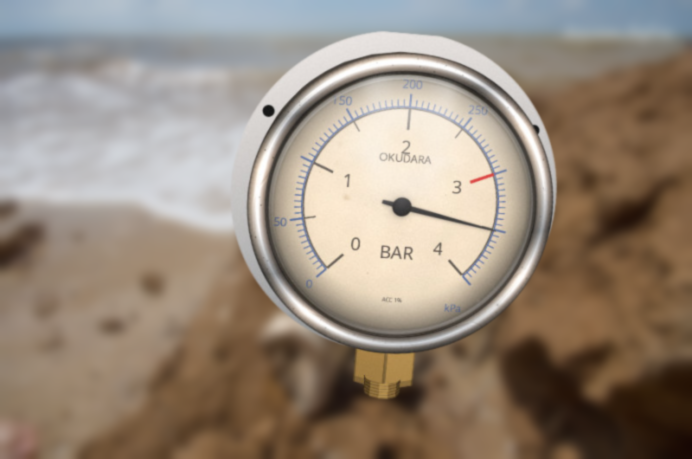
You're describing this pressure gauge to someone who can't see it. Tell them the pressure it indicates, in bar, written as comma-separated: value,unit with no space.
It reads 3.5,bar
